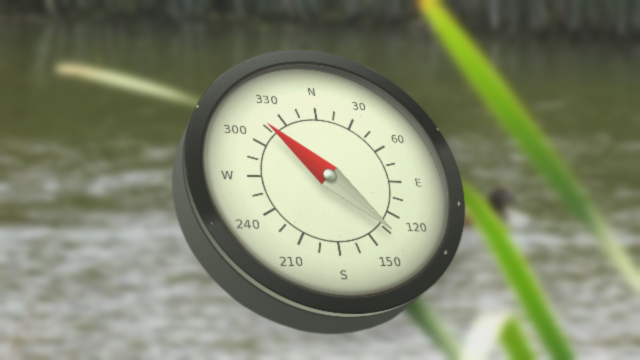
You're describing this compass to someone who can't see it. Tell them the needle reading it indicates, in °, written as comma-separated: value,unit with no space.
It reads 315,°
